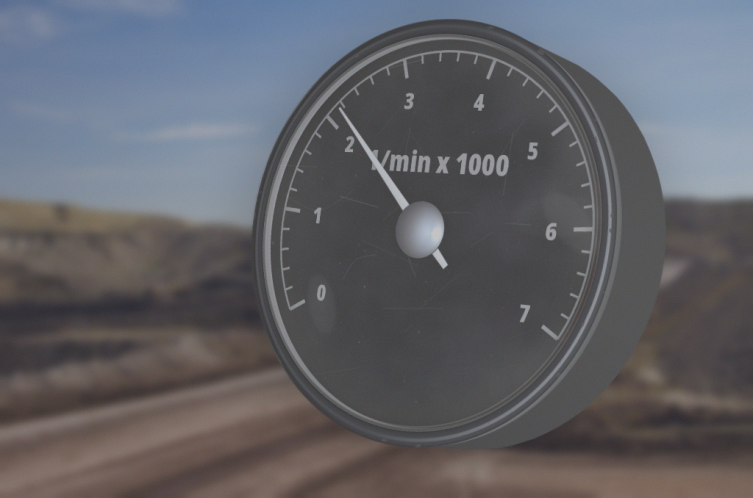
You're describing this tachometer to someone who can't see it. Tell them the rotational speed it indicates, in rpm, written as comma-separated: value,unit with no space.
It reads 2200,rpm
